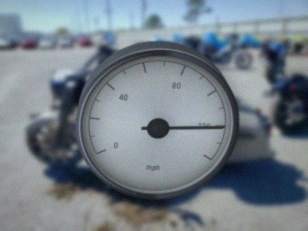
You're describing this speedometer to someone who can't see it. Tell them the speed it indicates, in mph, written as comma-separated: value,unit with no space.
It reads 120,mph
